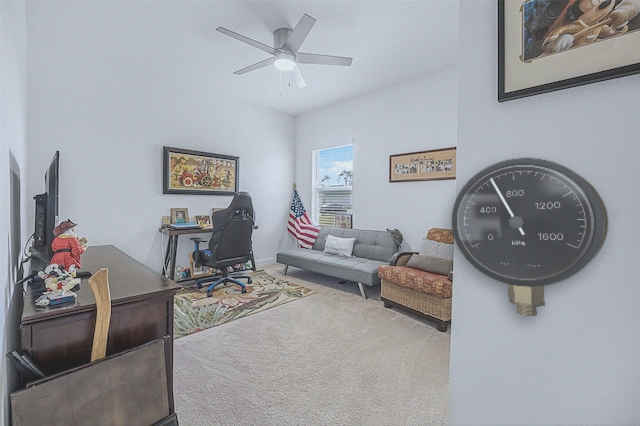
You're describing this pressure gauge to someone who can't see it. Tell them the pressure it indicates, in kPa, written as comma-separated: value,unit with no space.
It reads 650,kPa
